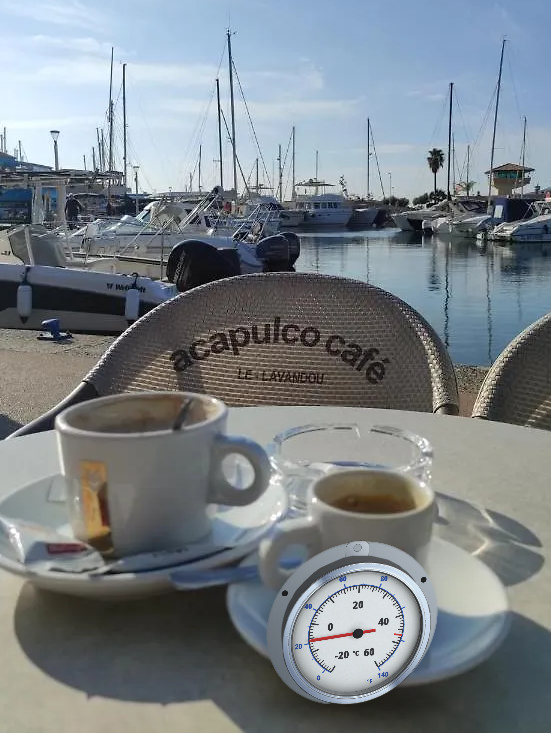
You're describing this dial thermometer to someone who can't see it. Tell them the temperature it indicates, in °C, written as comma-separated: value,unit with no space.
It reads -5,°C
